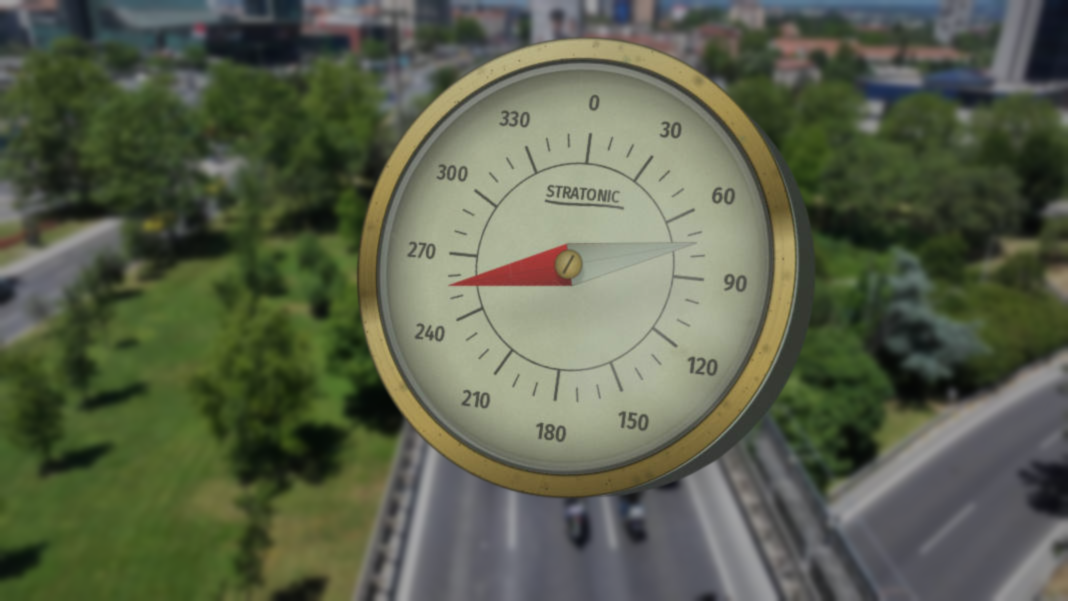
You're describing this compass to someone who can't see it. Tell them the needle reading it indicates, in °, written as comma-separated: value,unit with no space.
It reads 255,°
